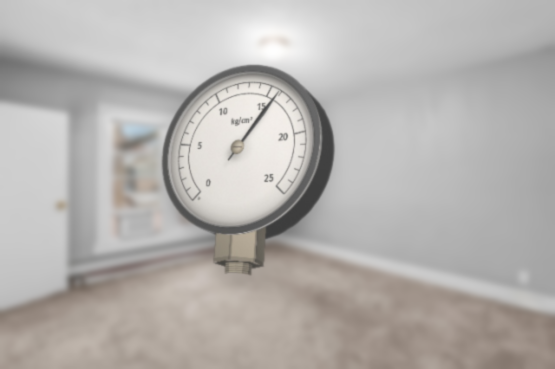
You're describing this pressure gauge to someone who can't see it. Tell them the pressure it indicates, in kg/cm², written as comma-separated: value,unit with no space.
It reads 16,kg/cm²
